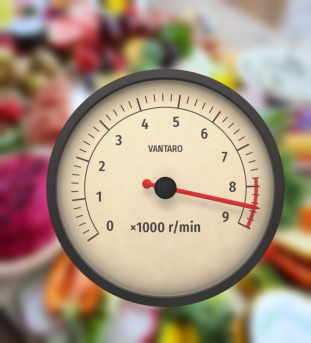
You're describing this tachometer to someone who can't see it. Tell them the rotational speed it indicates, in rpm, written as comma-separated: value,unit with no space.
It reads 8500,rpm
